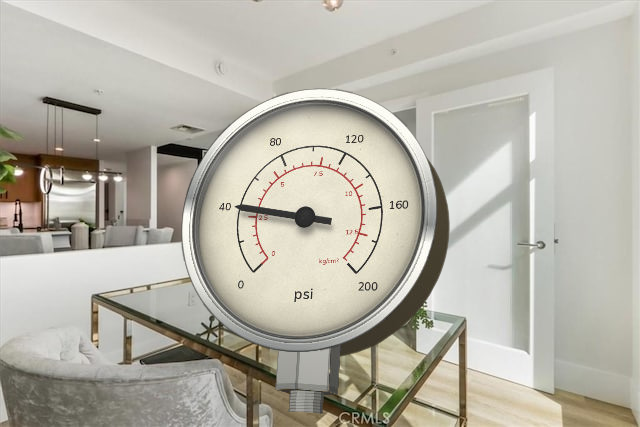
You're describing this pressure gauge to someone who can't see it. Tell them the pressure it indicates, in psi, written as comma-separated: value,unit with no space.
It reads 40,psi
